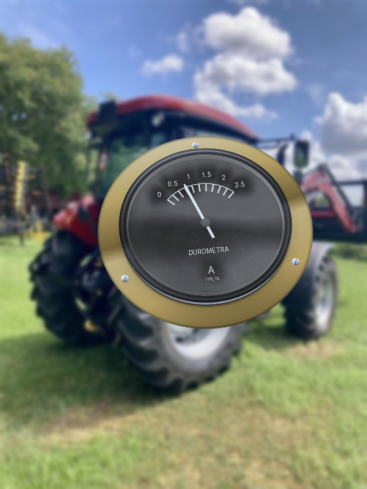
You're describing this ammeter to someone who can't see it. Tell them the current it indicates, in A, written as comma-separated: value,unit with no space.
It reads 0.75,A
